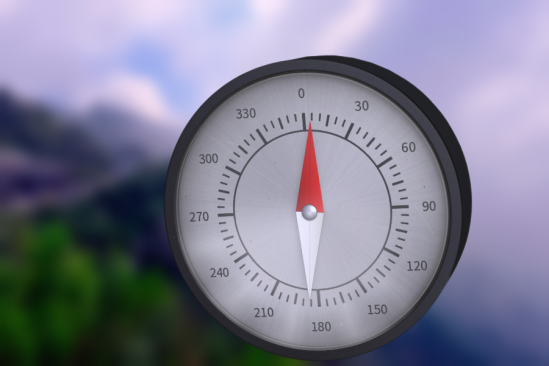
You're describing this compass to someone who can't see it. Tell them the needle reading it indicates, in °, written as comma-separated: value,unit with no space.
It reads 5,°
